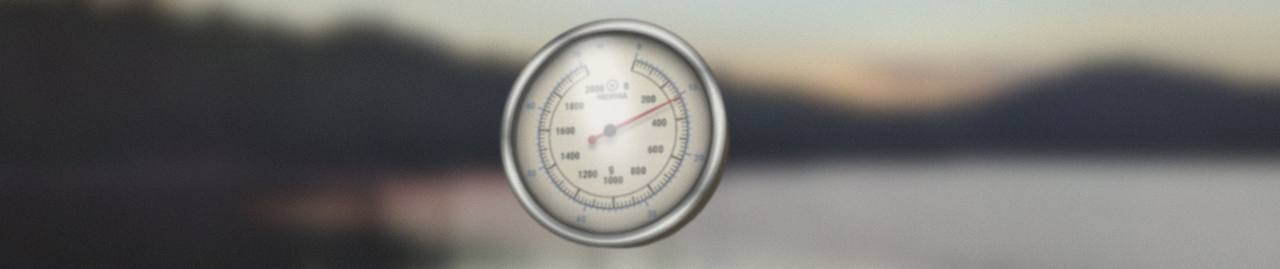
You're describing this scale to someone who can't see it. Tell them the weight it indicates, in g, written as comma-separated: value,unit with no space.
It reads 300,g
